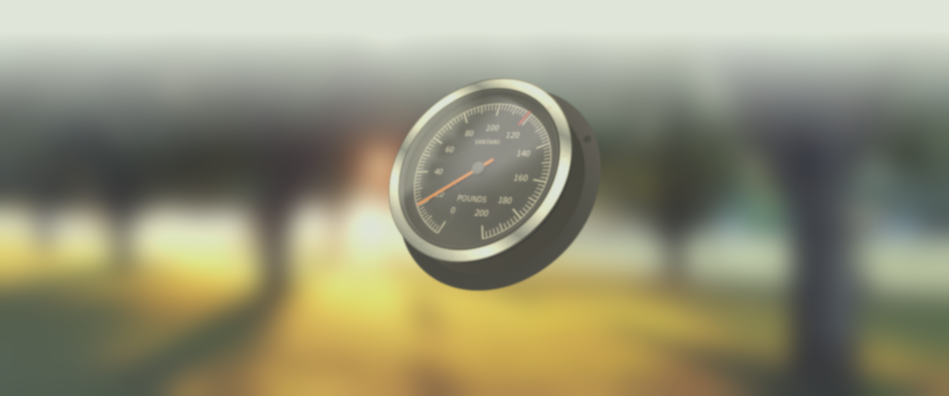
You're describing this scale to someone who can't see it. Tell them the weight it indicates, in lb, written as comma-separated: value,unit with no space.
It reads 20,lb
